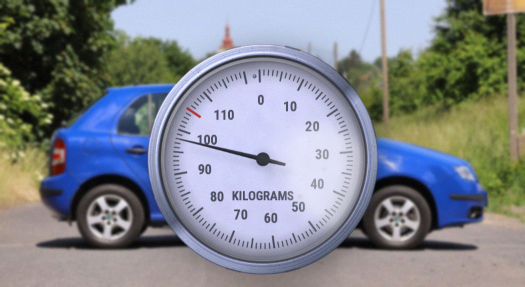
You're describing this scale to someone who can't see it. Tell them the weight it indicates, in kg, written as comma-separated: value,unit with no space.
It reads 98,kg
